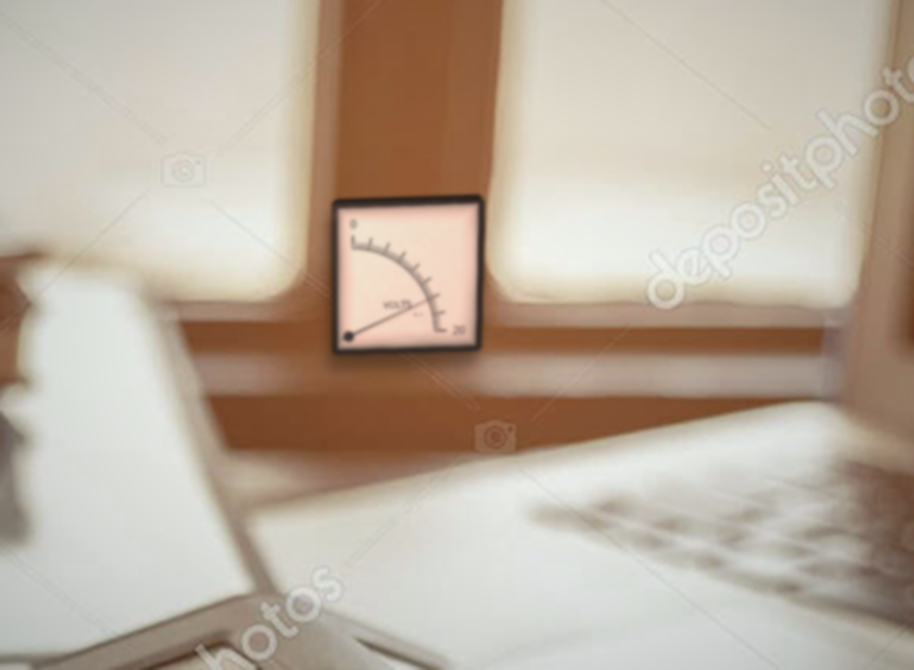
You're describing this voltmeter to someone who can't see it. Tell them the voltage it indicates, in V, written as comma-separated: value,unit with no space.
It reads 15,V
